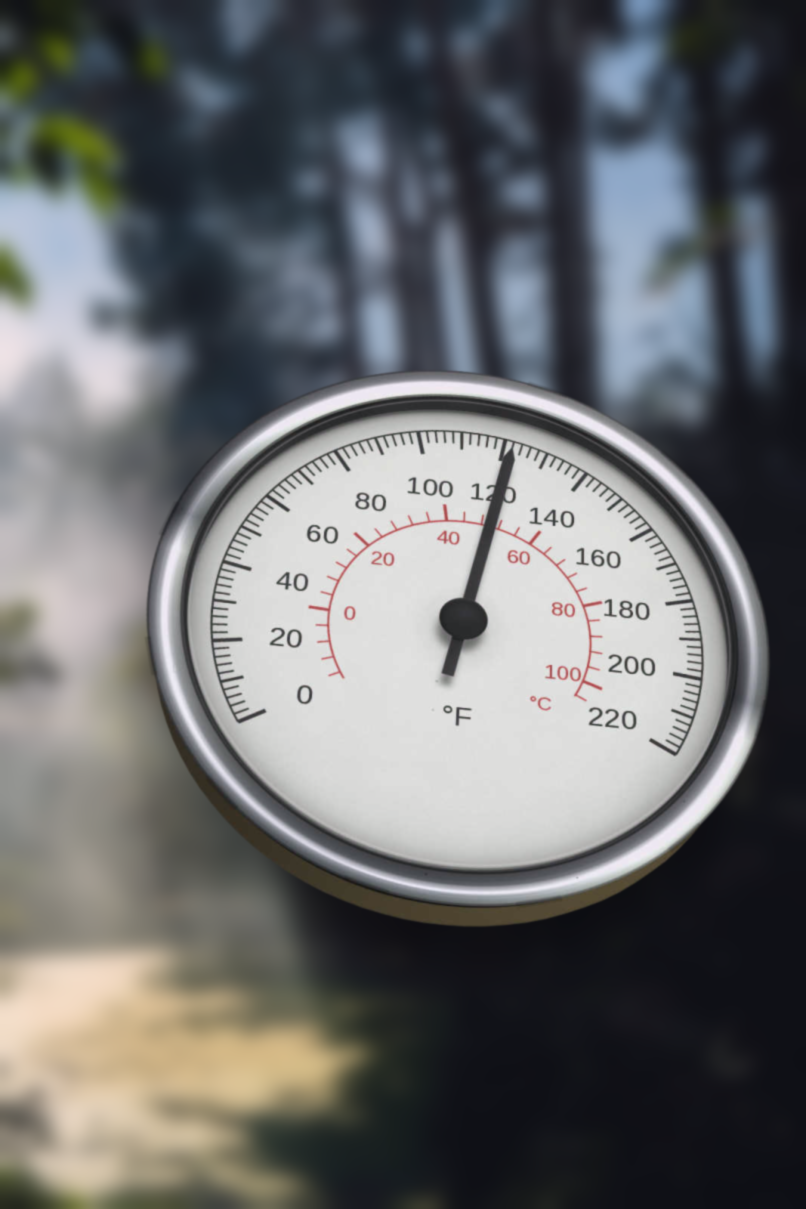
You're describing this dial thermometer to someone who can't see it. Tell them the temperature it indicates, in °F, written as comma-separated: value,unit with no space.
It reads 122,°F
